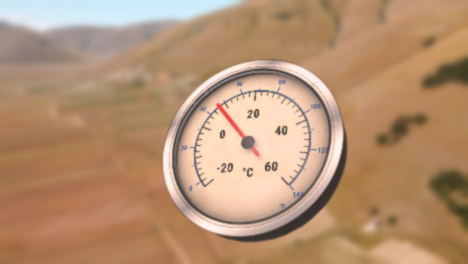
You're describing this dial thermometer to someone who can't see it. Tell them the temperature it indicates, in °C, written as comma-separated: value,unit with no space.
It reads 8,°C
